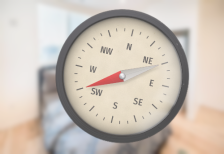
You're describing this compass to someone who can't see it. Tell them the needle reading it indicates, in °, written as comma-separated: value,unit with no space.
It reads 240,°
